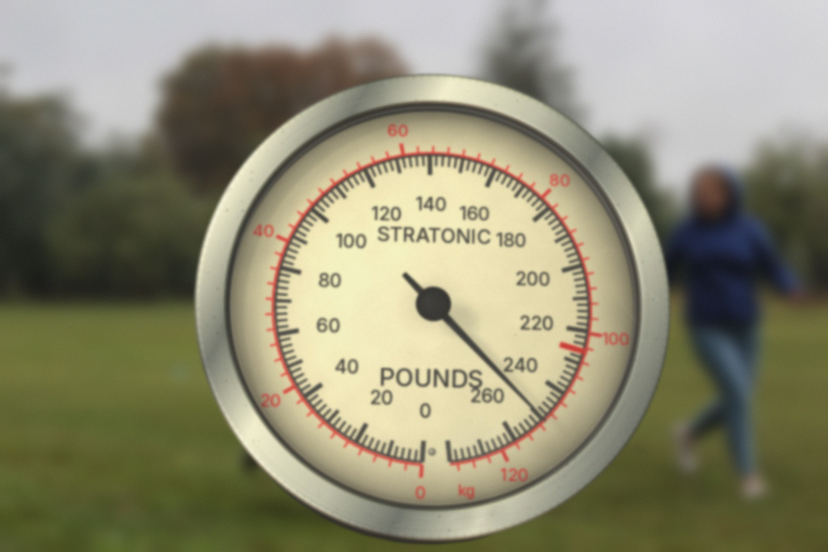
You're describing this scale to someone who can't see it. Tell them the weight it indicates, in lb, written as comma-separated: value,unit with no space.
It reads 250,lb
